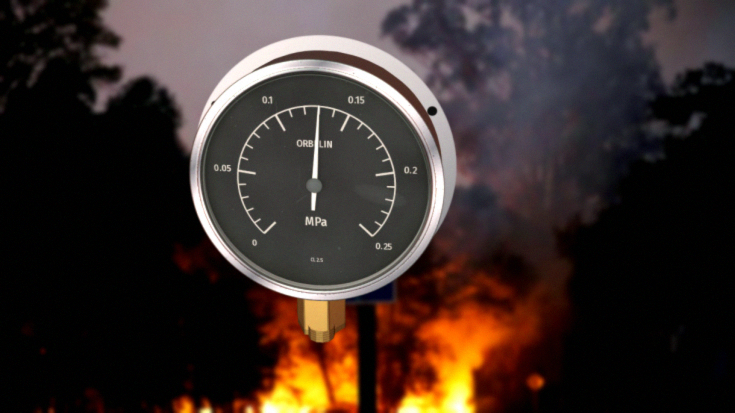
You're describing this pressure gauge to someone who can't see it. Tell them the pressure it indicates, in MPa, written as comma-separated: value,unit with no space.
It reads 0.13,MPa
